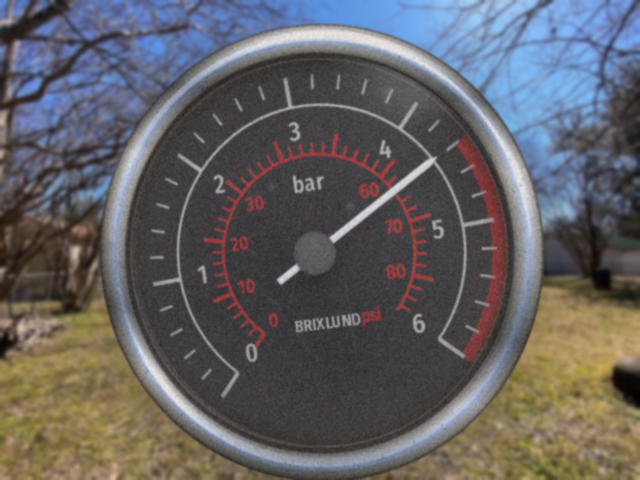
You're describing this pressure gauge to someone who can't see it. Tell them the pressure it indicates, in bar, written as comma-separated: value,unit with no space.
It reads 4.4,bar
